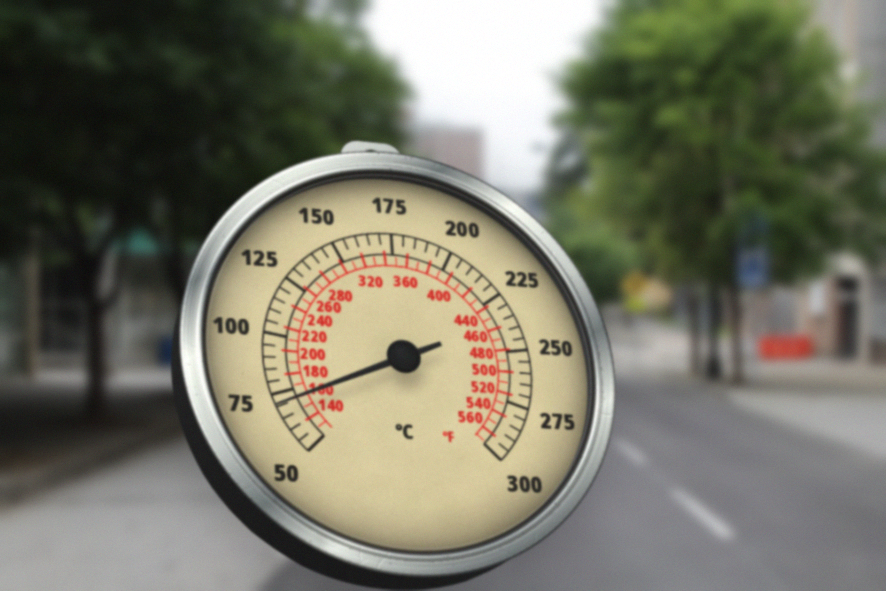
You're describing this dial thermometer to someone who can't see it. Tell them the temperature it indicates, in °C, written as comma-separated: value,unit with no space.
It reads 70,°C
